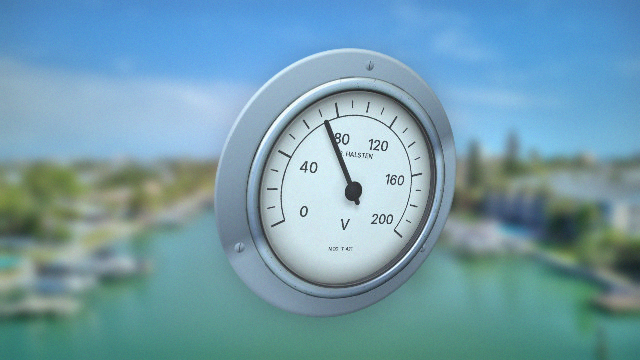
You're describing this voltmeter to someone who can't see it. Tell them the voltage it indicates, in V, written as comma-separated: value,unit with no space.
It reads 70,V
